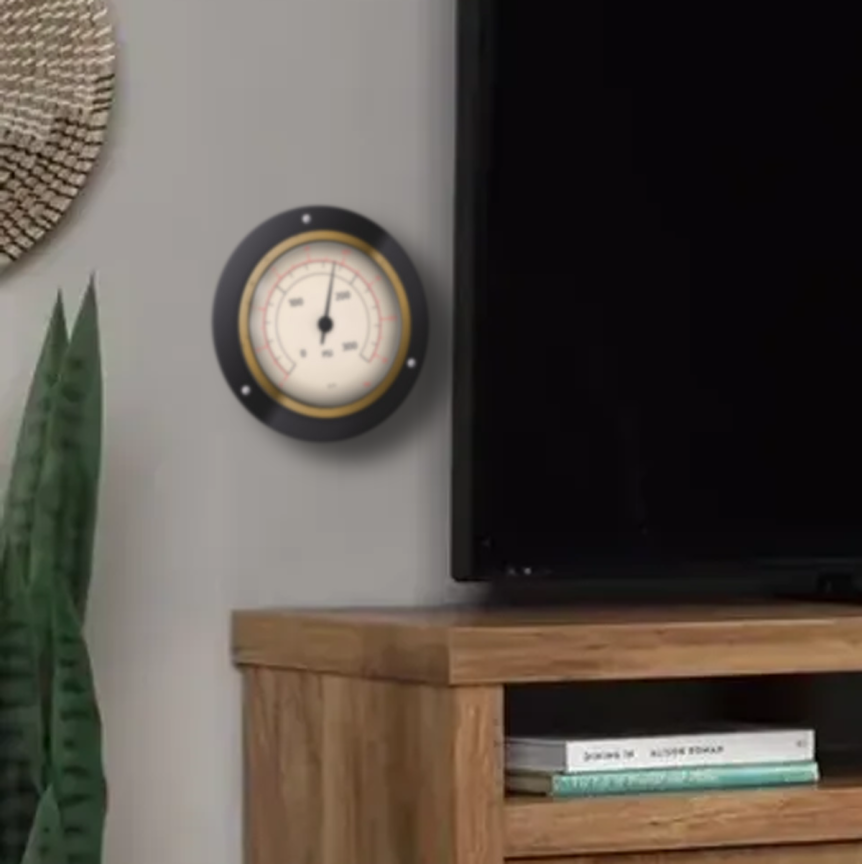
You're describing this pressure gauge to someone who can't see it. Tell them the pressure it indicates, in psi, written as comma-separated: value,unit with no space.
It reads 170,psi
